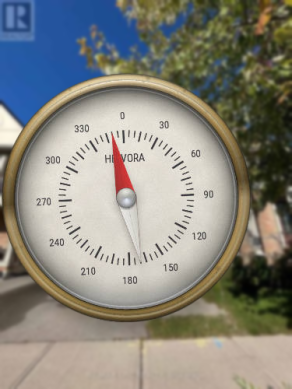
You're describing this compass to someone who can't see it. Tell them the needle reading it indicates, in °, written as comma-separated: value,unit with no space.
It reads 350,°
